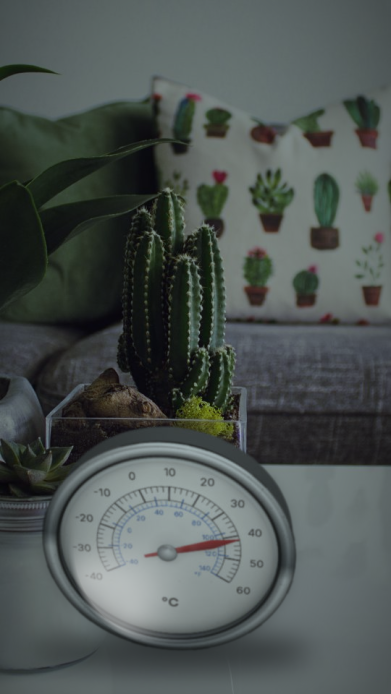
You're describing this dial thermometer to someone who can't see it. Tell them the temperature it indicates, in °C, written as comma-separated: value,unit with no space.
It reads 40,°C
